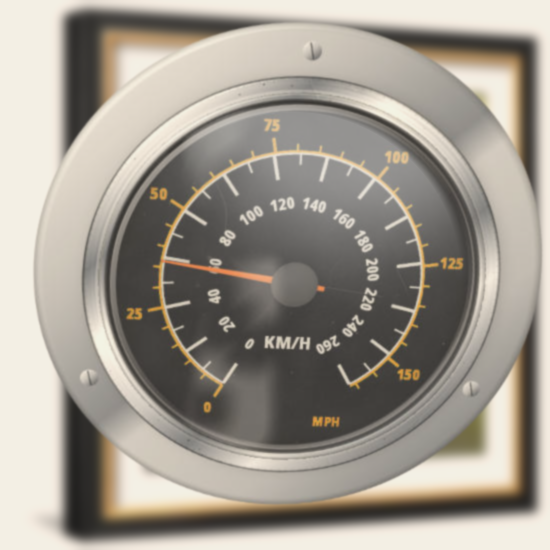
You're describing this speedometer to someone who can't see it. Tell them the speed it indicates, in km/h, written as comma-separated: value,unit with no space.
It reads 60,km/h
